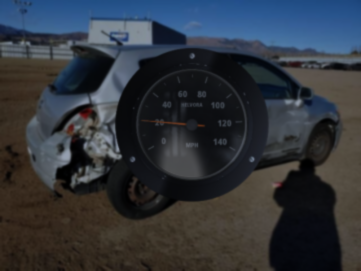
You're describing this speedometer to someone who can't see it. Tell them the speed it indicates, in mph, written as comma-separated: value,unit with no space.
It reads 20,mph
